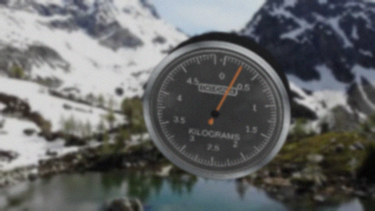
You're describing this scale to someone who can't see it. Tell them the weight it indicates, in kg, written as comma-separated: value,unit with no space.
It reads 0.25,kg
